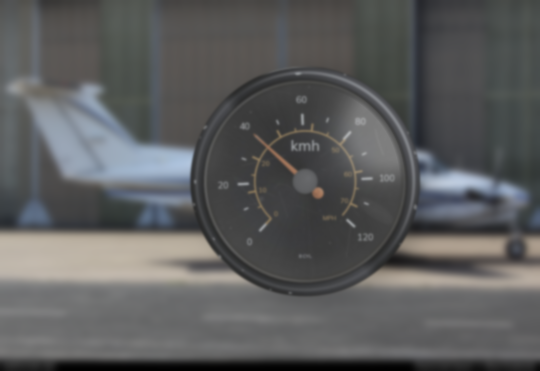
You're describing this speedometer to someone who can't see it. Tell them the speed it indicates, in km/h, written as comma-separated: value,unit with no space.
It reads 40,km/h
